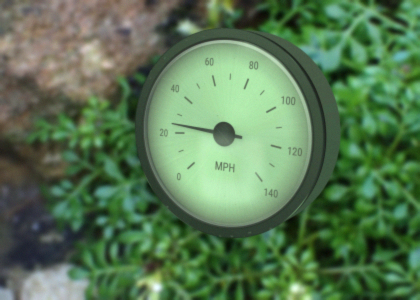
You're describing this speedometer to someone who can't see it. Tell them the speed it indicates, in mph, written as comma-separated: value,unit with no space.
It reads 25,mph
